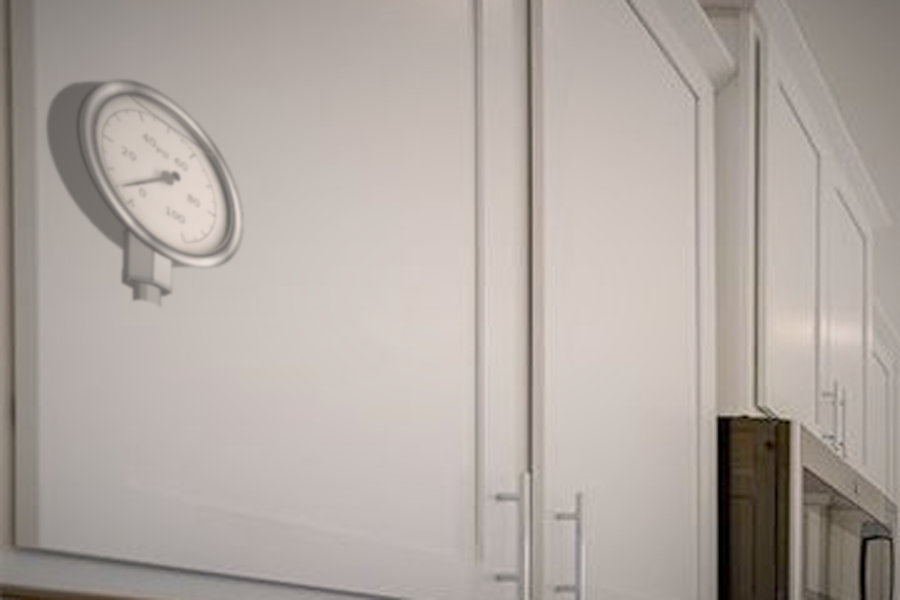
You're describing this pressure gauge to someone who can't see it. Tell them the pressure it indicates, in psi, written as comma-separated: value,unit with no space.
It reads 5,psi
